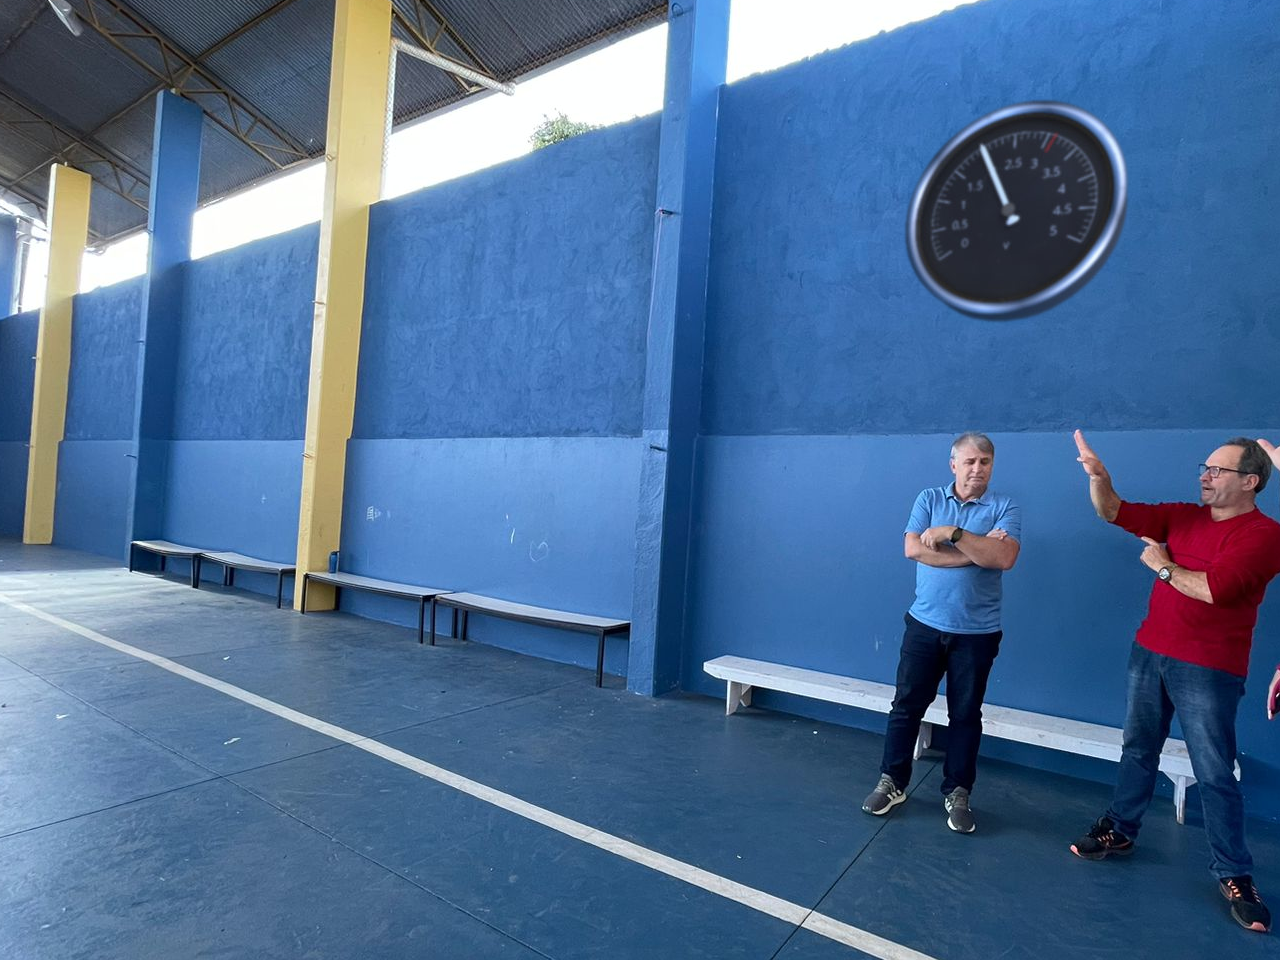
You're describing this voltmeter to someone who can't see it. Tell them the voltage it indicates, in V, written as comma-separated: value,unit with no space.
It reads 2,V
